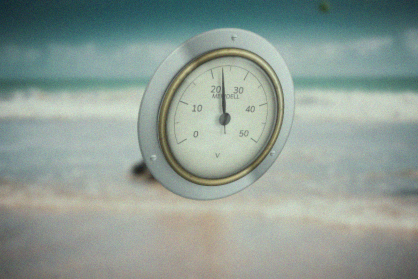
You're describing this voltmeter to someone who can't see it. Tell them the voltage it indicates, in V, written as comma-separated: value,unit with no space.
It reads 22.5,V
